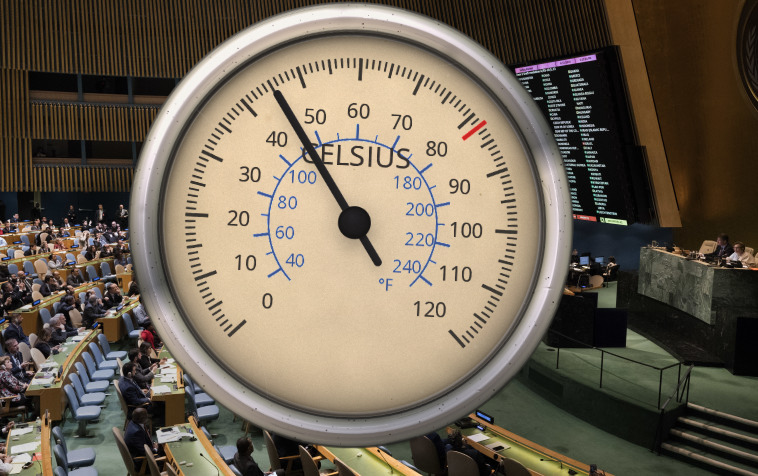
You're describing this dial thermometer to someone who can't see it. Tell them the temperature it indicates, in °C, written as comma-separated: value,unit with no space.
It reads 45,°C
